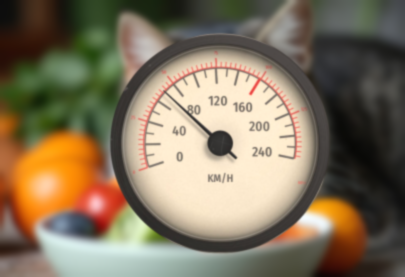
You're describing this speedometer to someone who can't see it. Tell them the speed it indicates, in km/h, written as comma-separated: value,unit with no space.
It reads 70,km/h
